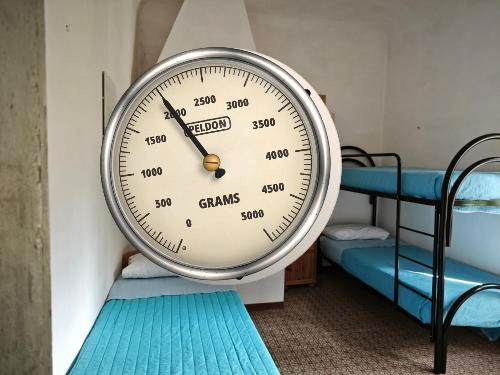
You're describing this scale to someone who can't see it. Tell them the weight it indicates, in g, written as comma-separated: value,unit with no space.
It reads 2000,g
